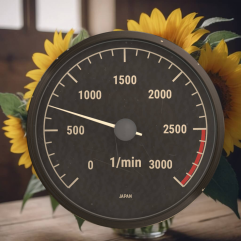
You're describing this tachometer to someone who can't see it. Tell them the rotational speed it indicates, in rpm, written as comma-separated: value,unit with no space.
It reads 700,rpm
